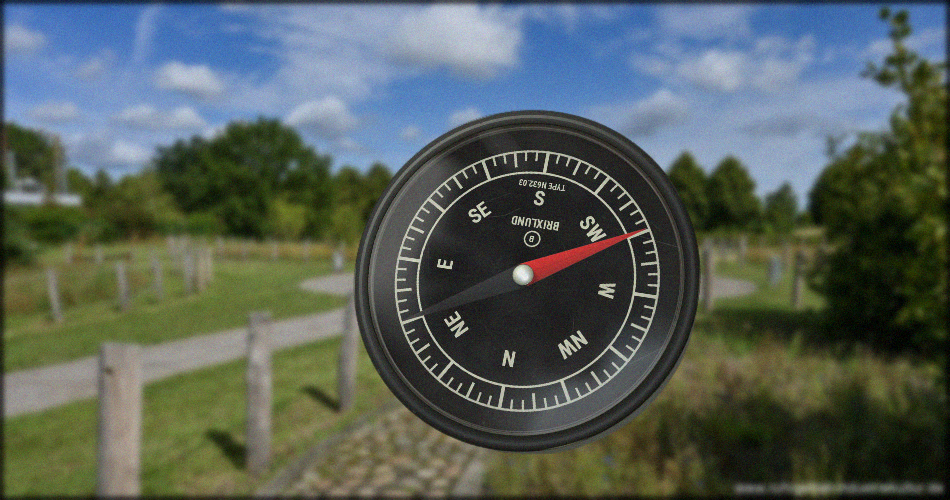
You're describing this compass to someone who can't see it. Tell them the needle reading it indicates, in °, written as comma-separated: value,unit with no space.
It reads 240,°
